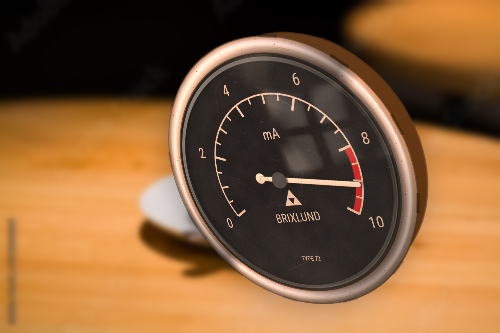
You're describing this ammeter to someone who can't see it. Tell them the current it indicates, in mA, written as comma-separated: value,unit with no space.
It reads 9,mA
